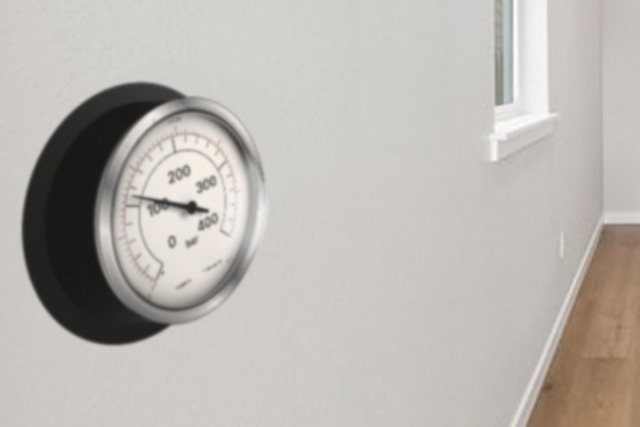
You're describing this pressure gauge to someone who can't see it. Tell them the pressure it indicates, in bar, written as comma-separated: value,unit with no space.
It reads 110,bar
